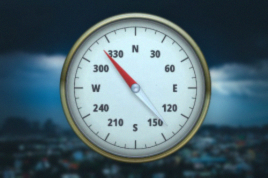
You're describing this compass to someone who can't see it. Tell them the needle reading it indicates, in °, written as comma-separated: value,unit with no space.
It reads 320,°
